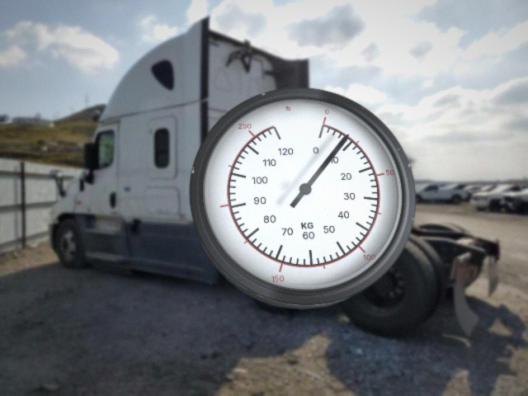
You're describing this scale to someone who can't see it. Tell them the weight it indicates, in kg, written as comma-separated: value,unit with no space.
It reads 8,kg
